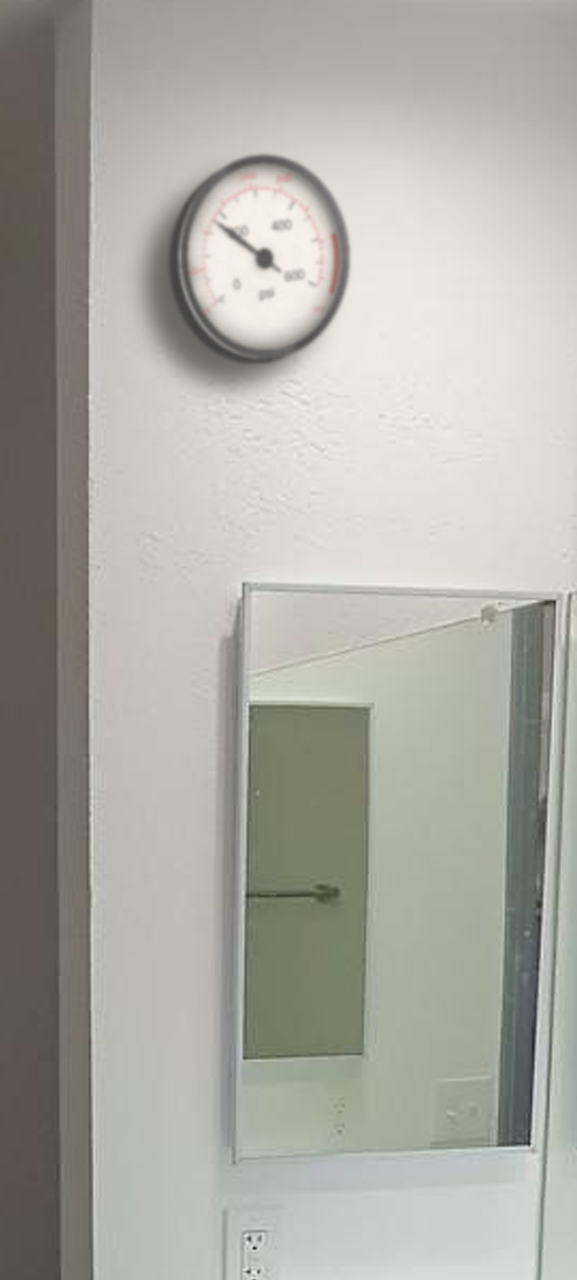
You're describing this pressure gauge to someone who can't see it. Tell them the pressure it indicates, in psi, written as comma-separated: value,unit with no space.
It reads 175,psi
